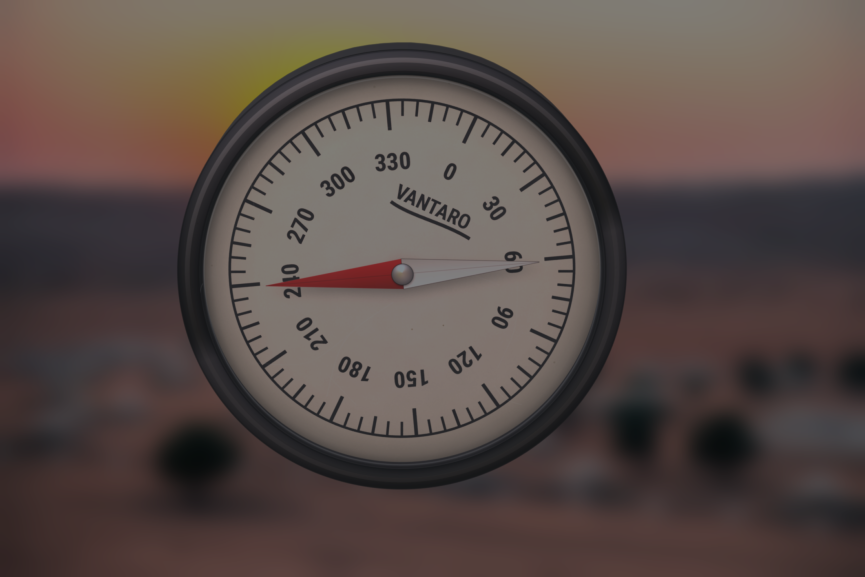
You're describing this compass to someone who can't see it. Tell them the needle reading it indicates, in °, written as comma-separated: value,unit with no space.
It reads 240,°
